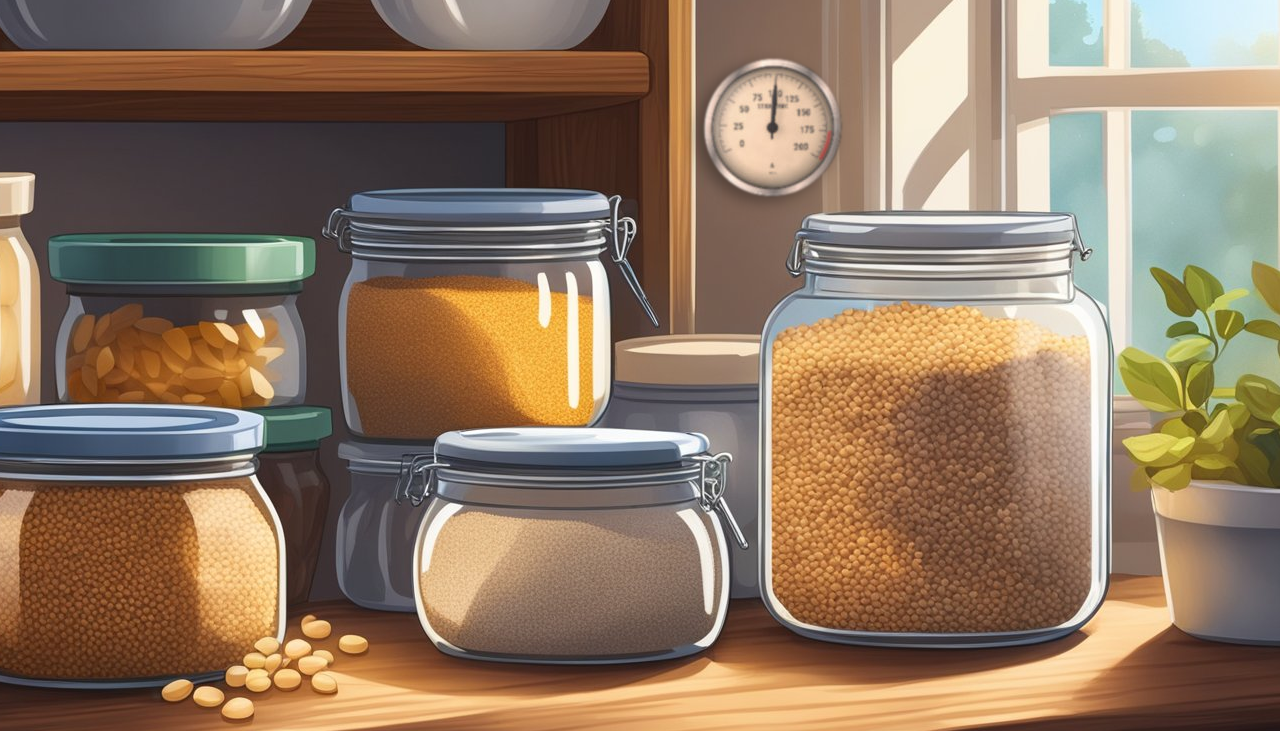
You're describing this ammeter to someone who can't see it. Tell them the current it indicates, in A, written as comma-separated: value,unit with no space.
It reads 100,A
